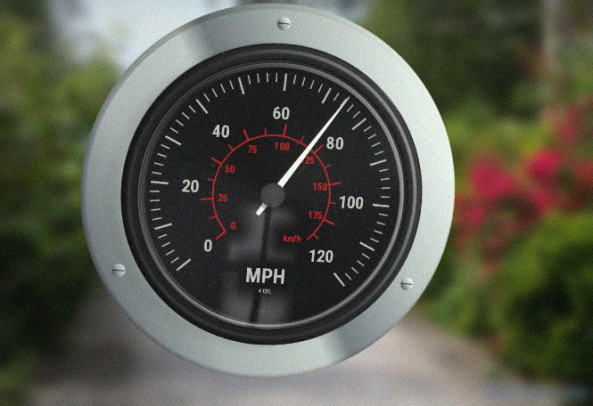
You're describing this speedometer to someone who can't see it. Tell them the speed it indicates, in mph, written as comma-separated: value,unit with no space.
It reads 74,mph
